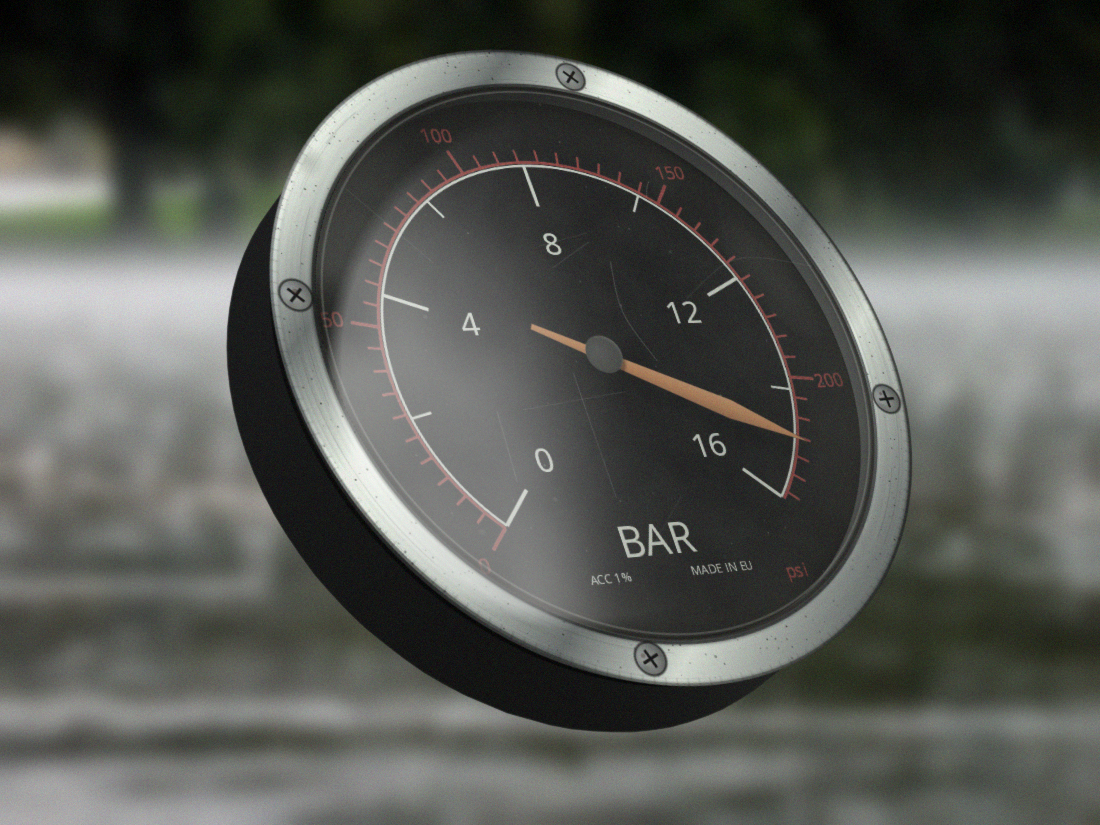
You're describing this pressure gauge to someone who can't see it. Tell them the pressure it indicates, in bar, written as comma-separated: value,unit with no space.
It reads 15,bar
